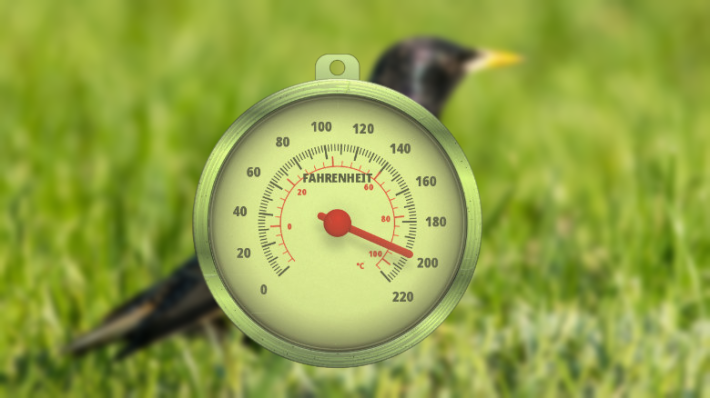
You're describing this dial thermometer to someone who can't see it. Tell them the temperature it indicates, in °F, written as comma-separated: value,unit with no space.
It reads 200,°F
